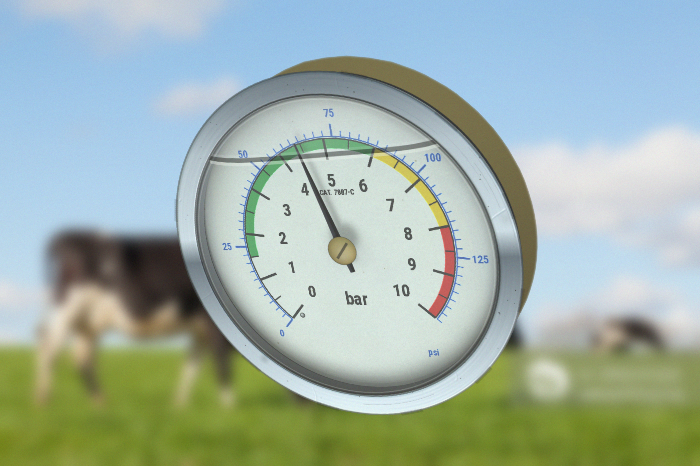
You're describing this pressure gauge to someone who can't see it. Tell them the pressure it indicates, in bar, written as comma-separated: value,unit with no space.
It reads 4.5,bar
